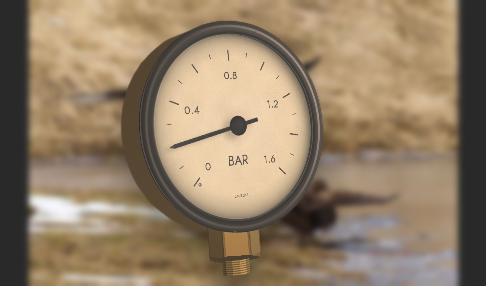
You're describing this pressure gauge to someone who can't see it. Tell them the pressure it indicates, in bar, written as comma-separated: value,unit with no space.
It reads 0.2,bar
